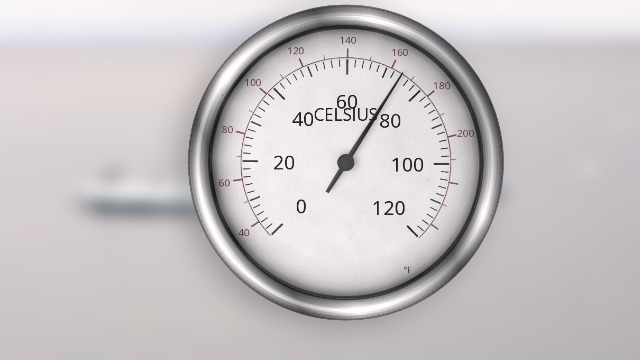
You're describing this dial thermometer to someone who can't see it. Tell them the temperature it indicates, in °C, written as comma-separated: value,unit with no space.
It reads 74,°C
